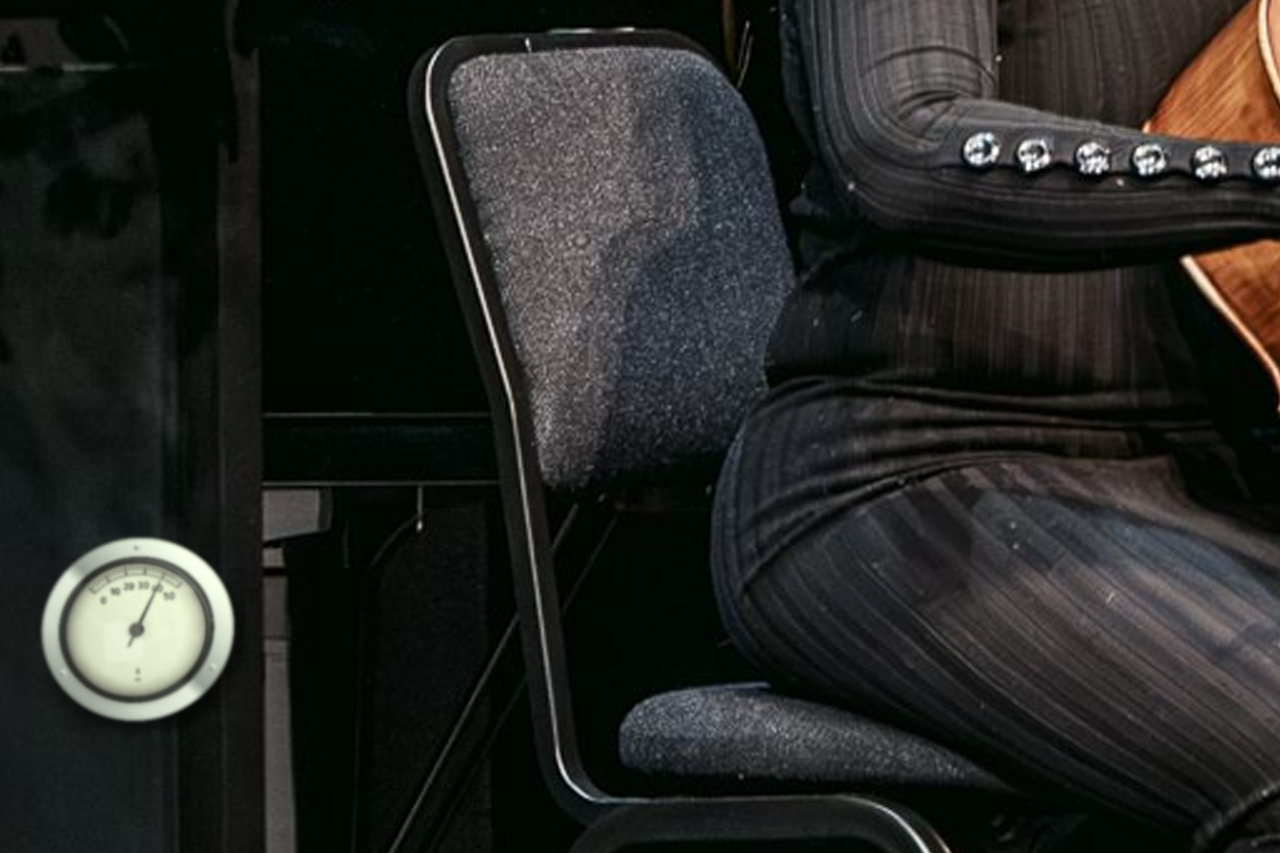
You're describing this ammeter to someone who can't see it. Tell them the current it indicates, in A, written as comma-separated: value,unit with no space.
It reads 40,A
